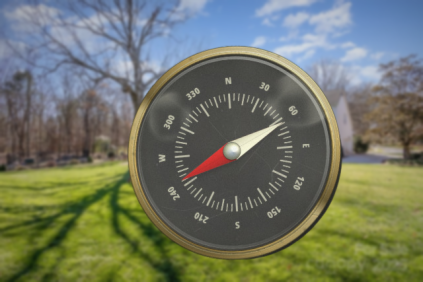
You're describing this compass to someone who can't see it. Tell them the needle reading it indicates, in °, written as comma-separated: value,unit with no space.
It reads 245,°
